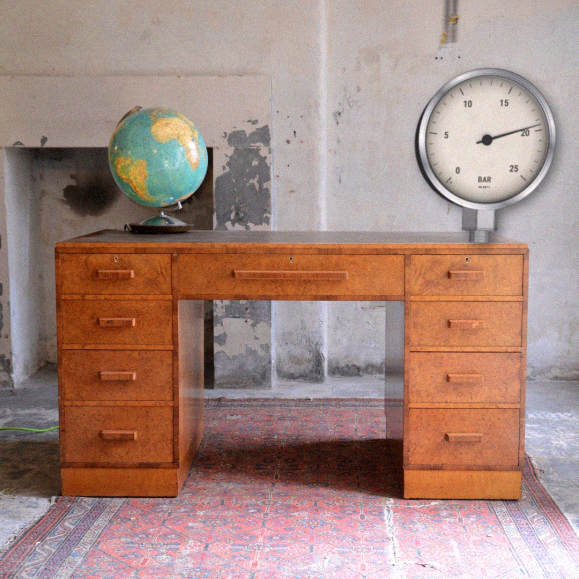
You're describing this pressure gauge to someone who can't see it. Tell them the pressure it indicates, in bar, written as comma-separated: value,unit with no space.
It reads 19.5,bar
